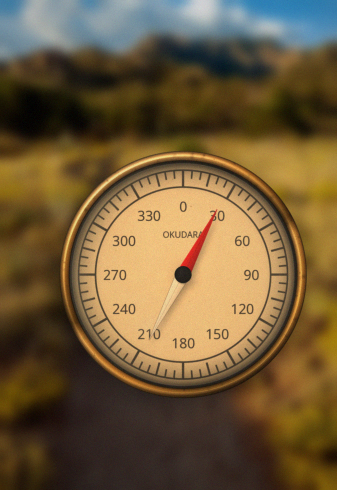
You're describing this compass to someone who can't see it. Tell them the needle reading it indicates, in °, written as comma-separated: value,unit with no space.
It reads 27.5,°
